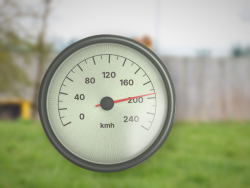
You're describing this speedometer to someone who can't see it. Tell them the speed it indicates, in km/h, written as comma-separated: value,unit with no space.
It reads 195,km/h
